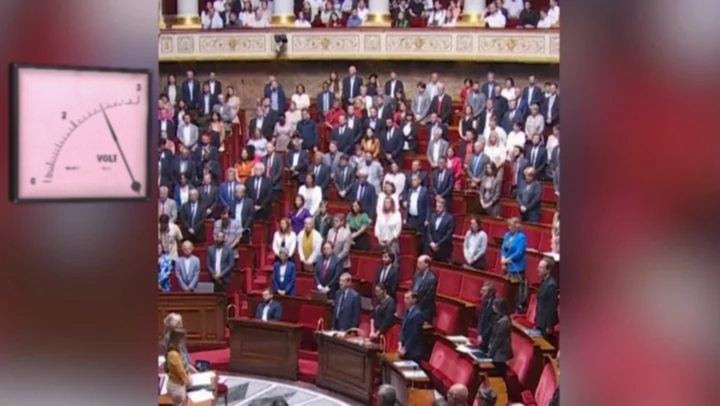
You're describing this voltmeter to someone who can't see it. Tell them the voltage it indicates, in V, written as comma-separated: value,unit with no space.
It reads 2.5,V
